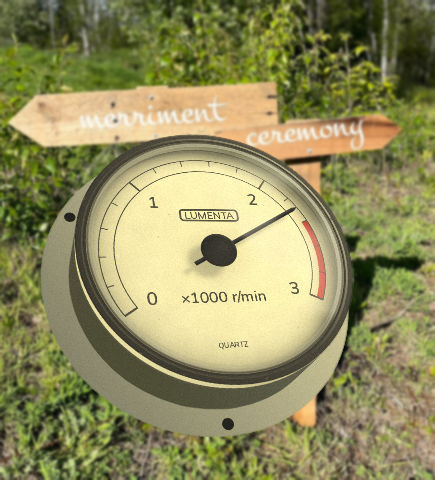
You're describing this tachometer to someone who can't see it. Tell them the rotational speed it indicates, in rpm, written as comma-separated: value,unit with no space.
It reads 2300,rpm
